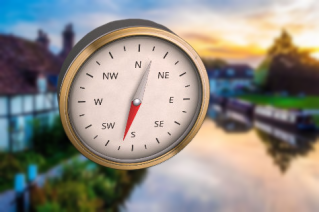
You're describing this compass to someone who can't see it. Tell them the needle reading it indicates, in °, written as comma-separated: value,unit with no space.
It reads 195,°
